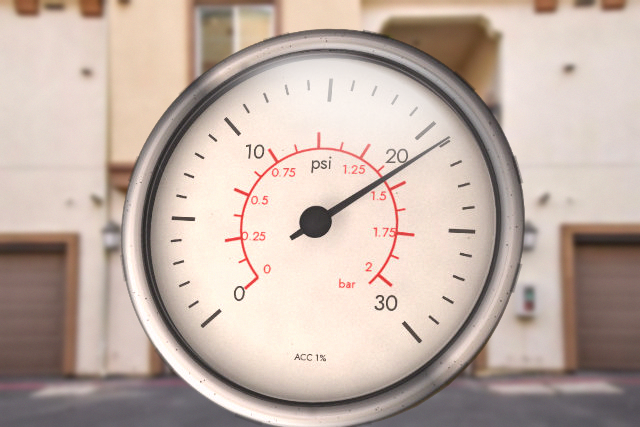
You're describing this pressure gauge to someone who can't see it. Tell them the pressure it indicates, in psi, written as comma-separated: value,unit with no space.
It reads 21,psi
